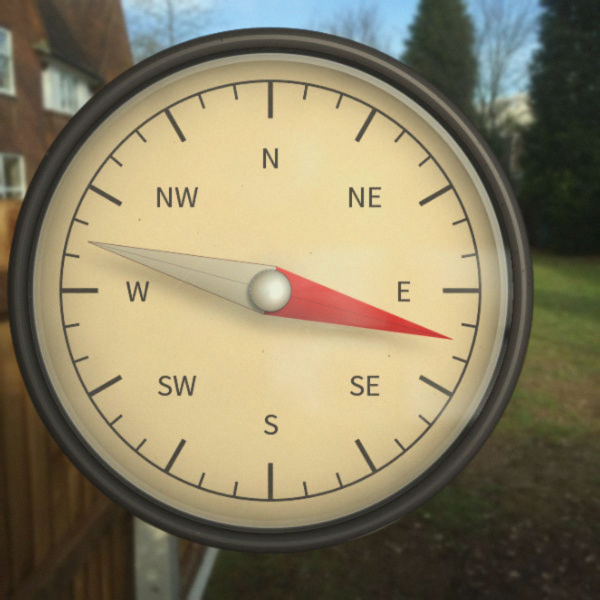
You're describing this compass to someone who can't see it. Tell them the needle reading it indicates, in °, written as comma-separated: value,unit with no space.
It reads 105,°
